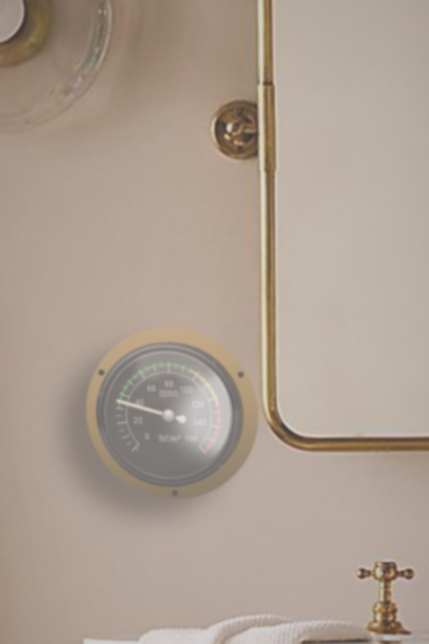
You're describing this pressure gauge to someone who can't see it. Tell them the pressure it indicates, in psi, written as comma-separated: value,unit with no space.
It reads 35,psi
